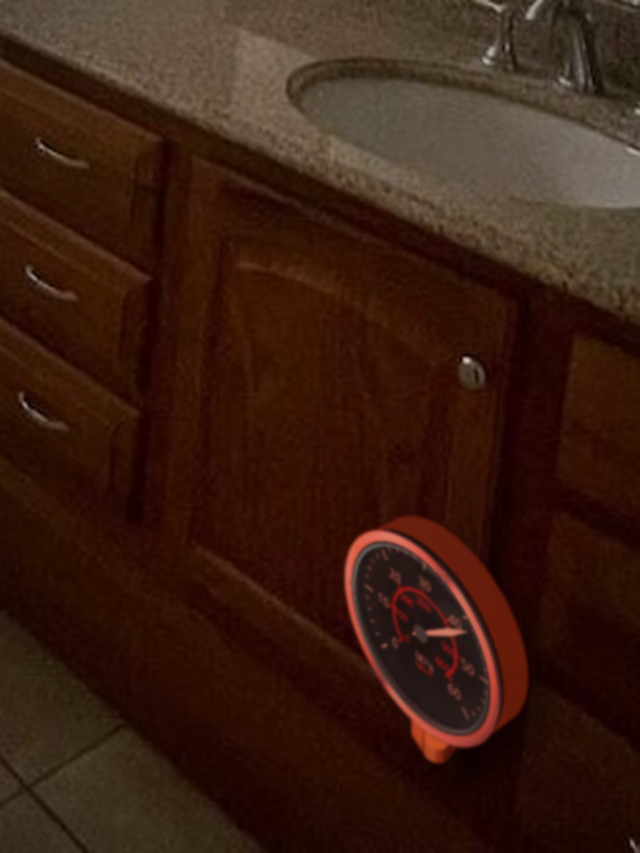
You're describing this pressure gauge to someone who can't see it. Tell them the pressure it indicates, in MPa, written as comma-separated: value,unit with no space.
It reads 42,MPa
